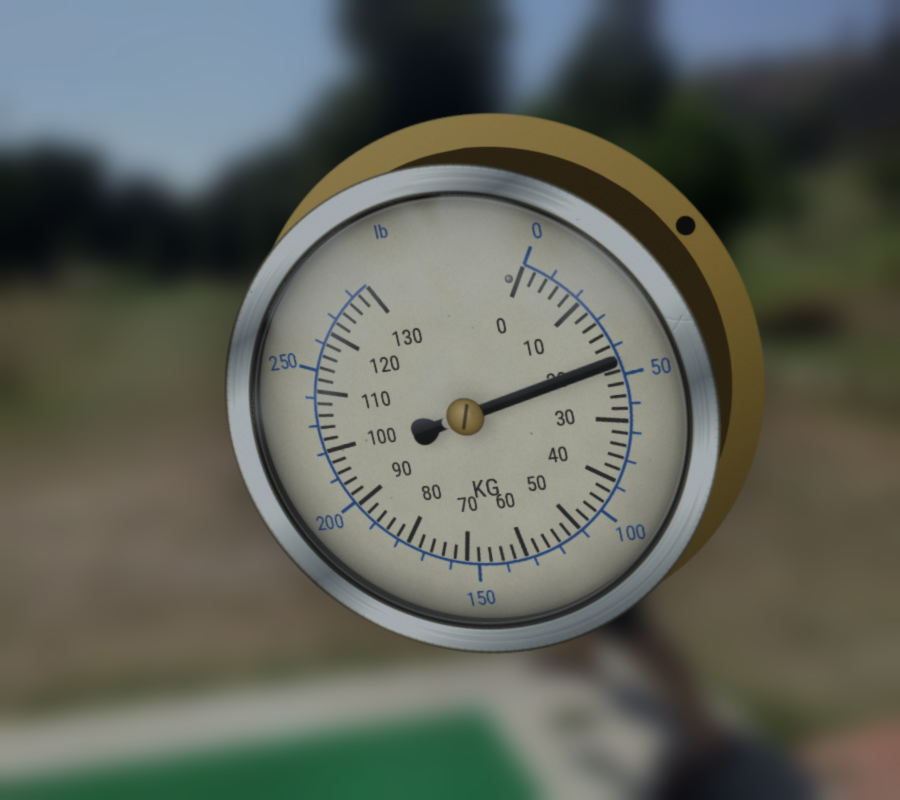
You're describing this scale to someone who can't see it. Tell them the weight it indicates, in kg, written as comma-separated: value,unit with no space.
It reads 20,kg
